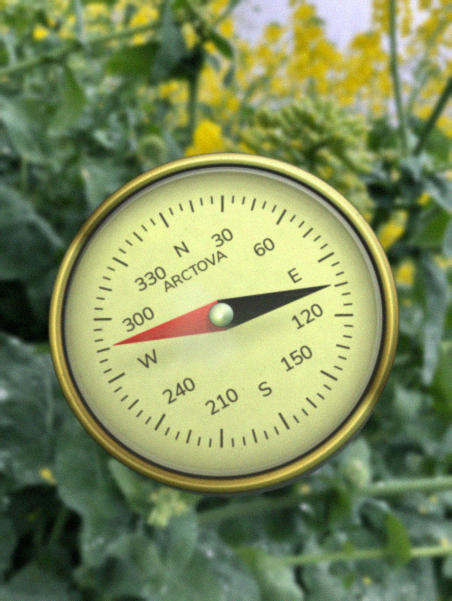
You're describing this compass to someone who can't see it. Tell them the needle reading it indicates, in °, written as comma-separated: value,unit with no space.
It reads 285,°
